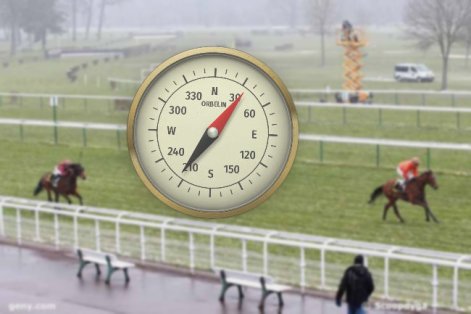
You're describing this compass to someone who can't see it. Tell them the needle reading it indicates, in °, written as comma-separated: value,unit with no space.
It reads 35,°
